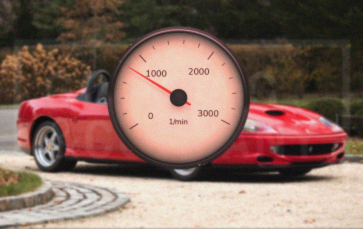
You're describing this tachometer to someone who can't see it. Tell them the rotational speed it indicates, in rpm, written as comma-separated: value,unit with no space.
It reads 800,rpm
